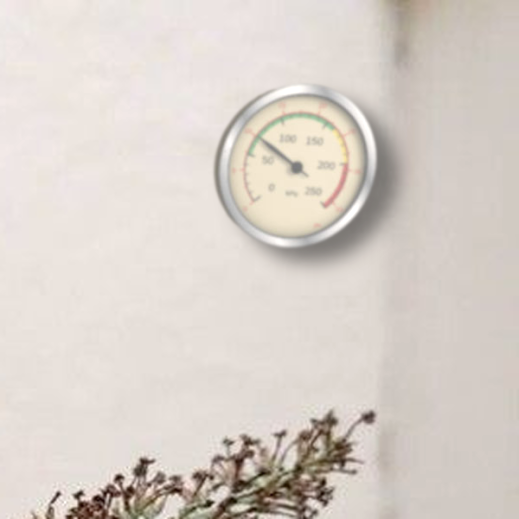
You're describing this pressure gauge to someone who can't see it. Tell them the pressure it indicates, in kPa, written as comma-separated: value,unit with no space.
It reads 70,kPa
